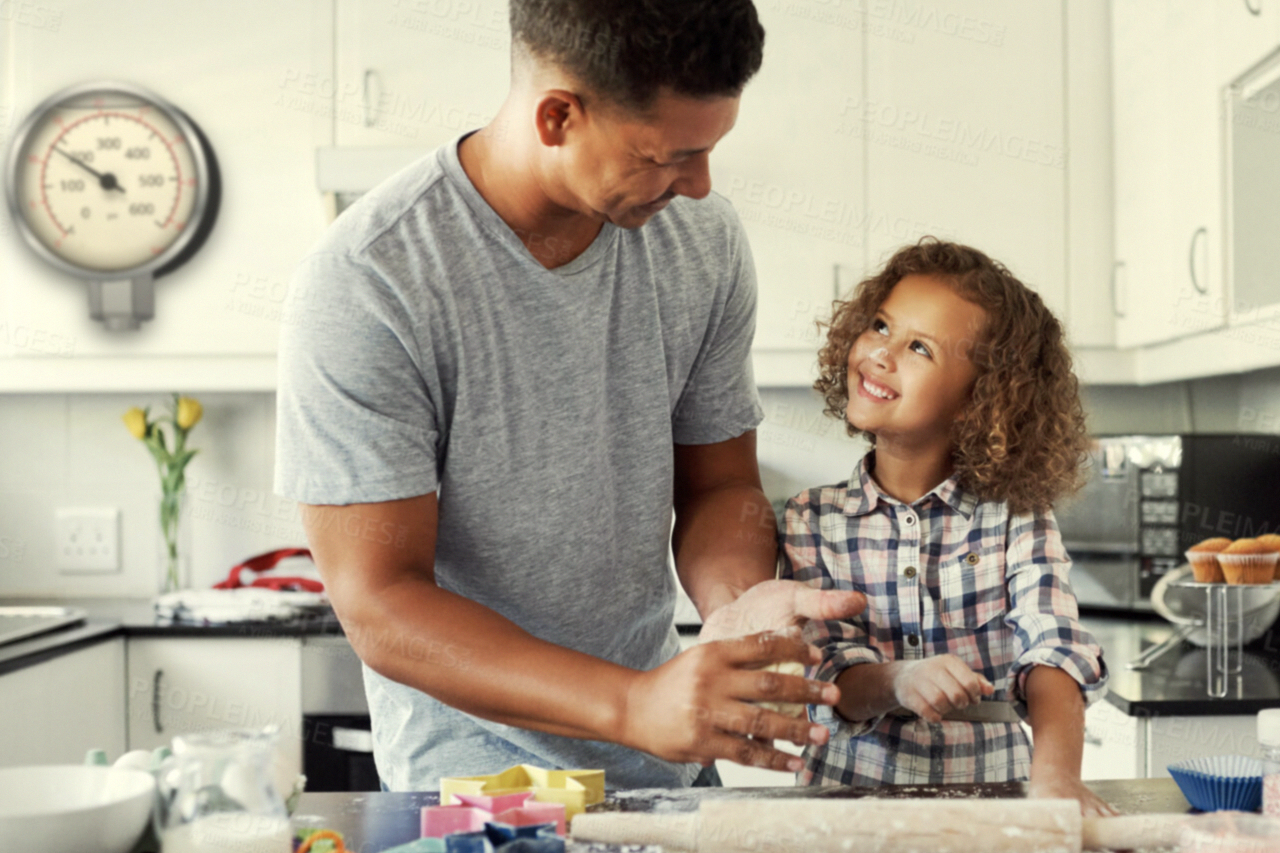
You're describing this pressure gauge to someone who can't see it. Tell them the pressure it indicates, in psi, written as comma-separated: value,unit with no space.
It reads 180,psi
